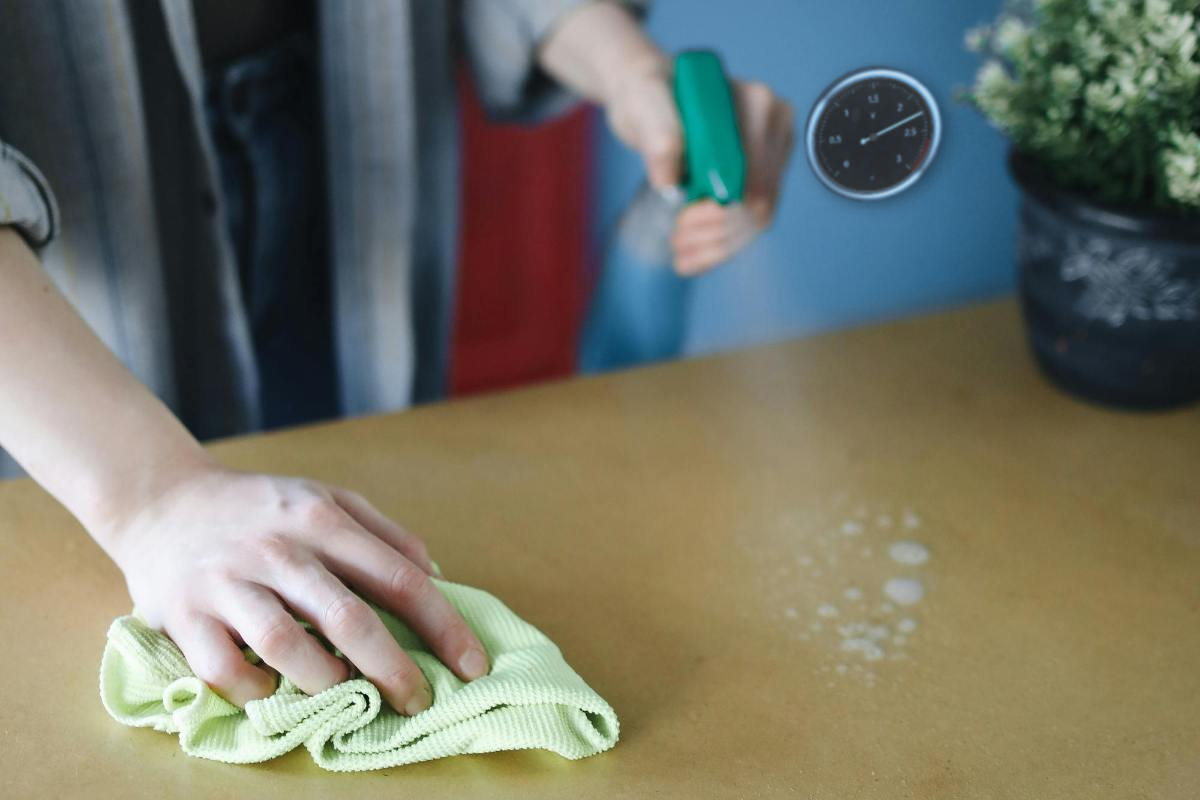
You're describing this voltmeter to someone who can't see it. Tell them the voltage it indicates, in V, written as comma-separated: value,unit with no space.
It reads 2.25,V
